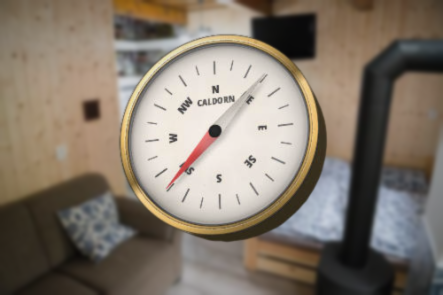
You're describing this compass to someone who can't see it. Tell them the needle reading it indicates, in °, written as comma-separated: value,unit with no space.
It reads 225,°
